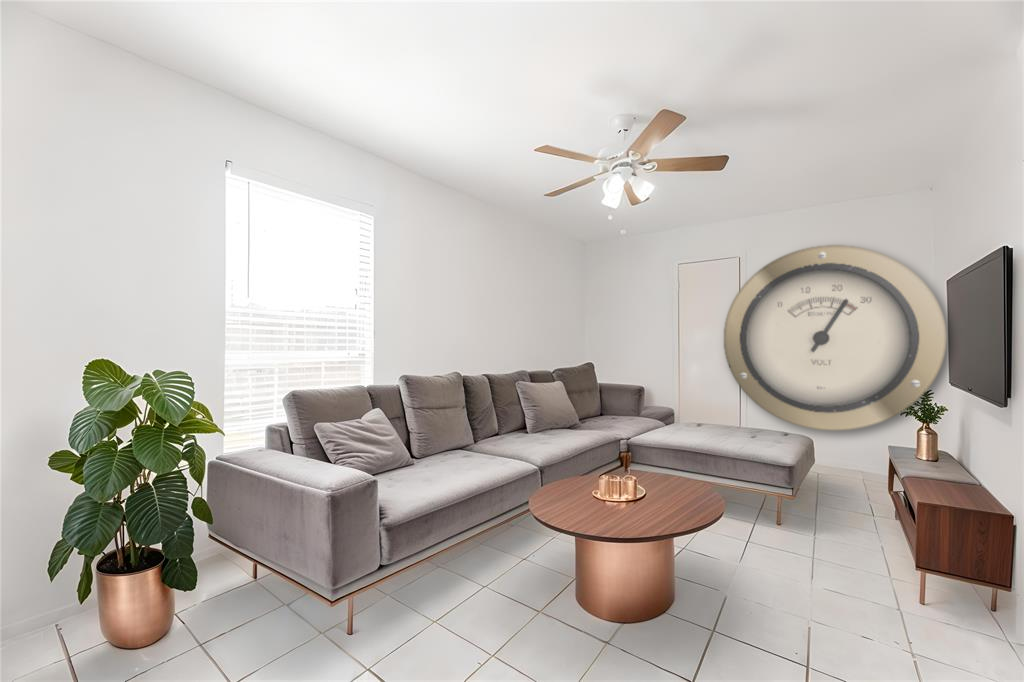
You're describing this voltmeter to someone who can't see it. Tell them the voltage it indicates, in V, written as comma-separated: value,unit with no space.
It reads 25,V
